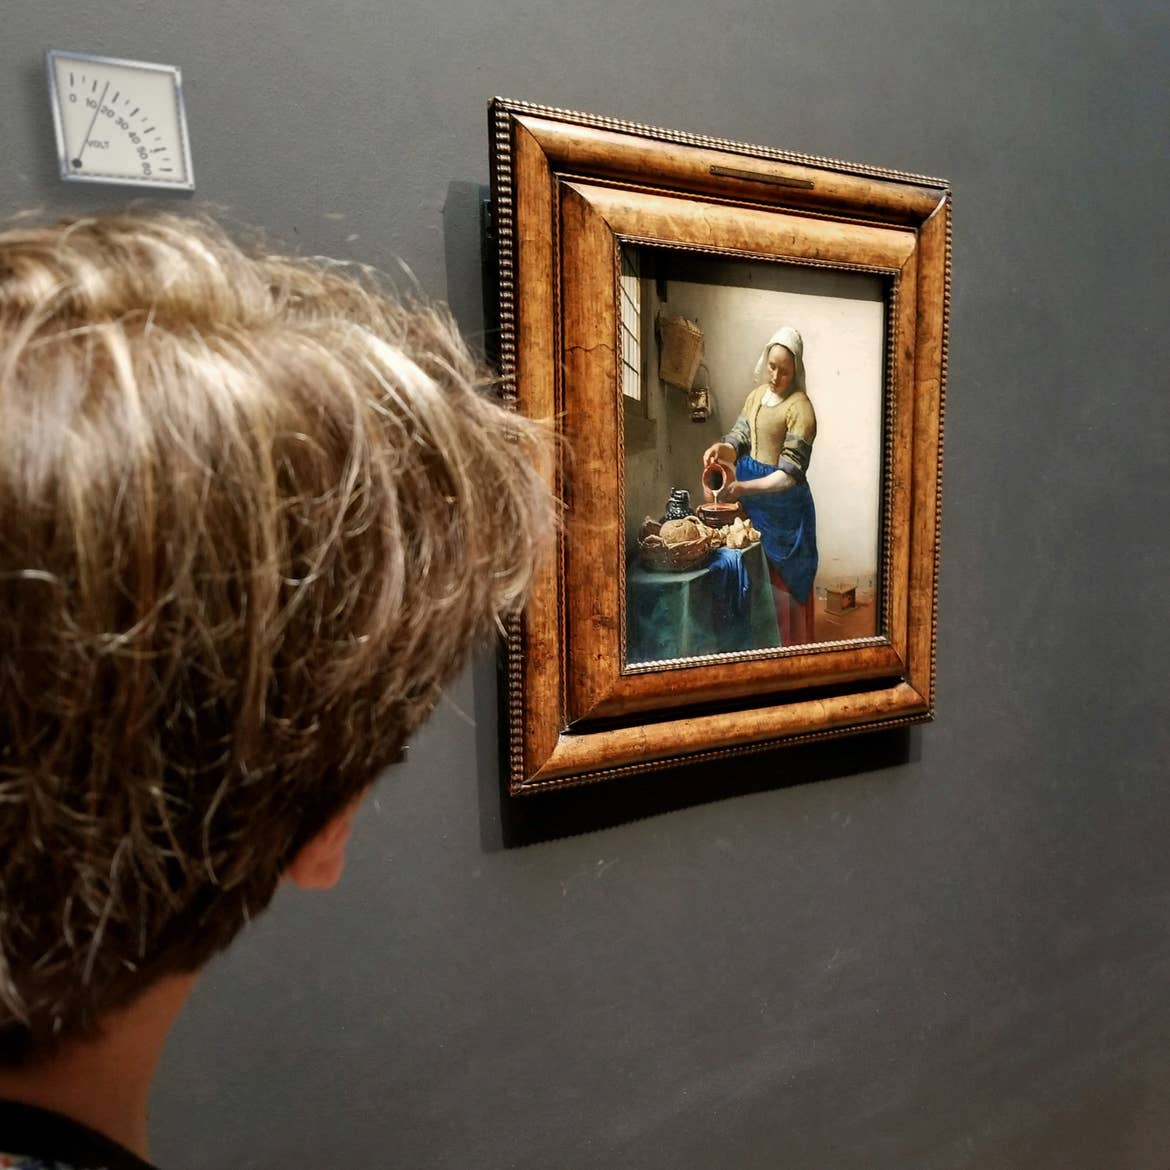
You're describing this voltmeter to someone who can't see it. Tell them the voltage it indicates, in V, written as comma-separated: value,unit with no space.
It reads 15,V
